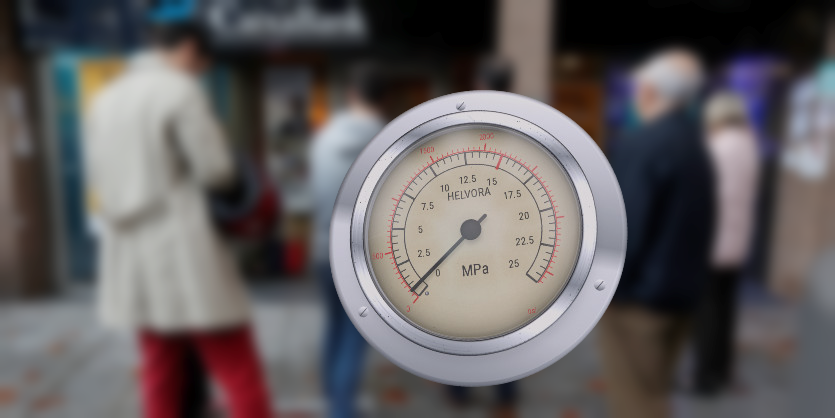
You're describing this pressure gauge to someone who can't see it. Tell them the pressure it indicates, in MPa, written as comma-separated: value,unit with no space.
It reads 0.5,MPa
